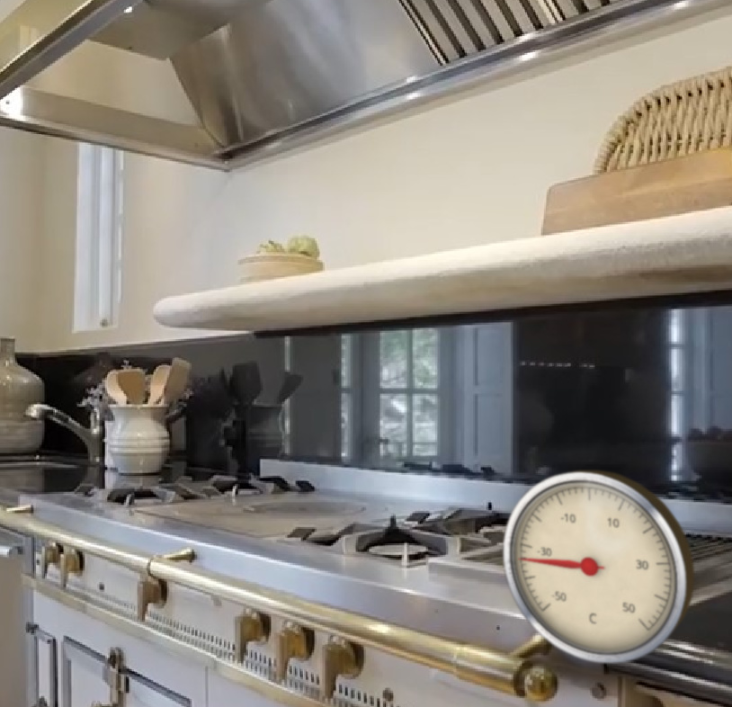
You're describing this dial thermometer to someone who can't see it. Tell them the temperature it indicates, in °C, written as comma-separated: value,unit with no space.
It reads -34,°C
